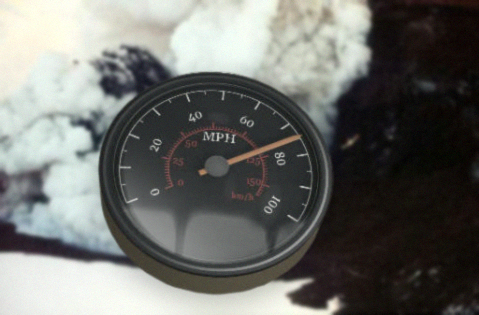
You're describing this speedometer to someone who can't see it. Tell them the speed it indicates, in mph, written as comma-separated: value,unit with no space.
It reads 75,mph
